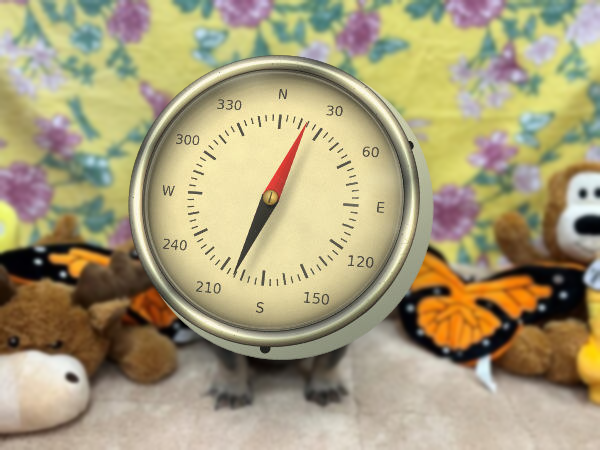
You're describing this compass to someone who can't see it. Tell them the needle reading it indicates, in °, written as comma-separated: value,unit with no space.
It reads 20,°
